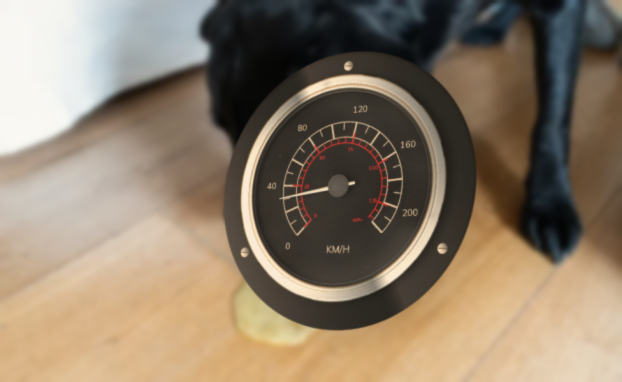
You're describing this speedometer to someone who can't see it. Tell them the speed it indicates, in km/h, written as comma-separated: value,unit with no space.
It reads 30,km/h
